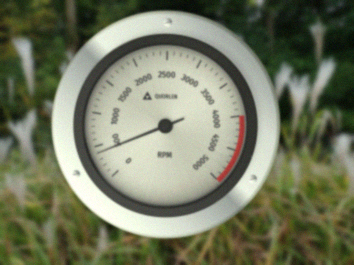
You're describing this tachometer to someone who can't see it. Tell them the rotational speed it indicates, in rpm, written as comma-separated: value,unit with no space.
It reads 400,rpm
